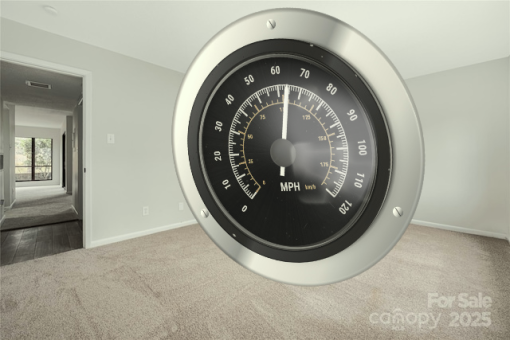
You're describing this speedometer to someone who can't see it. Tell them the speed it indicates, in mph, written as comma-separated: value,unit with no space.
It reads 65,mph
